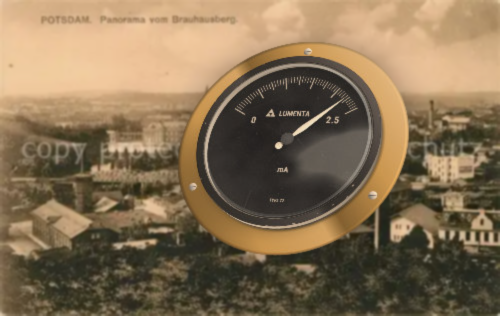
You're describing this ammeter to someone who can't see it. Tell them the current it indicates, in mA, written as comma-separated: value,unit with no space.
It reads 2.25,mA
